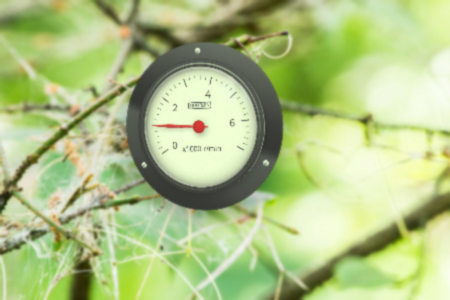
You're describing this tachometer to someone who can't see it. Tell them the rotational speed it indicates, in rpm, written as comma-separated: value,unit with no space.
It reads 1000,rpm
